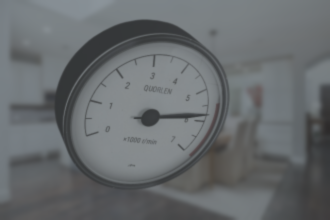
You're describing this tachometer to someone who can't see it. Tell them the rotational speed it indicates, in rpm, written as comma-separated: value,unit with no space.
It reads 5750,rpm
